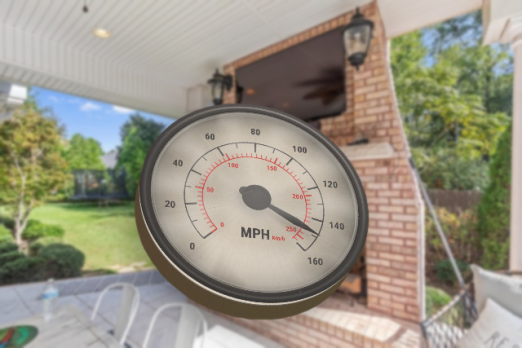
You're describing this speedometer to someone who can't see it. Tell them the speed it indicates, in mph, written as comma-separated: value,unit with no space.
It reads 150,mph
